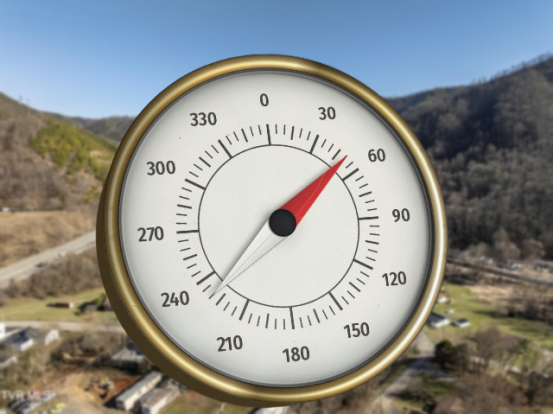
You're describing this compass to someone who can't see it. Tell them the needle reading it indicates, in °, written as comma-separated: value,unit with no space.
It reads 50,°
